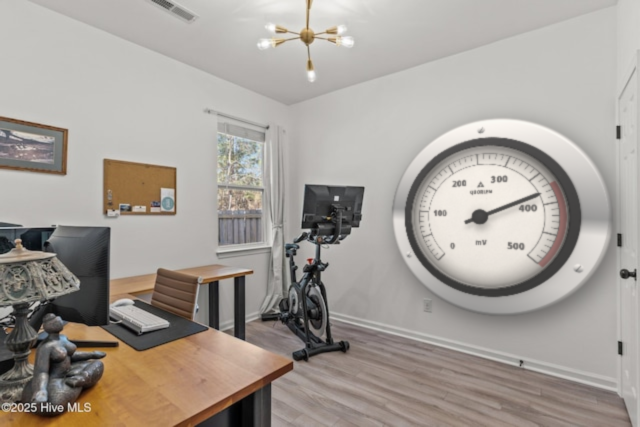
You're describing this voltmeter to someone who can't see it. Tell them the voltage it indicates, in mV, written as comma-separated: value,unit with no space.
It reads 380,mV
